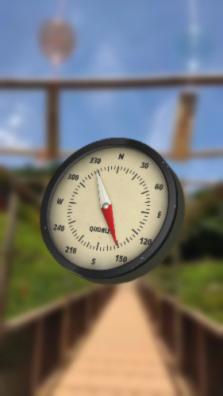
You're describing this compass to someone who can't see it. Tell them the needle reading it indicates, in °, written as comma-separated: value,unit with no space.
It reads 150,°
